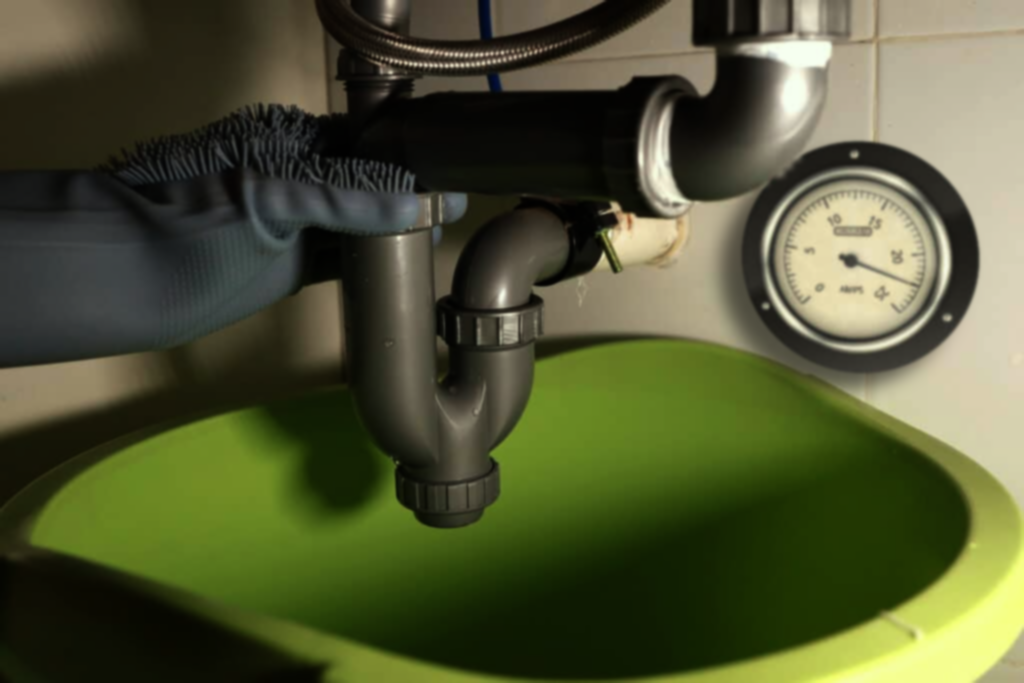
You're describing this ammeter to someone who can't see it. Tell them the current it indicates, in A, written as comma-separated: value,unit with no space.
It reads 22.5,A
